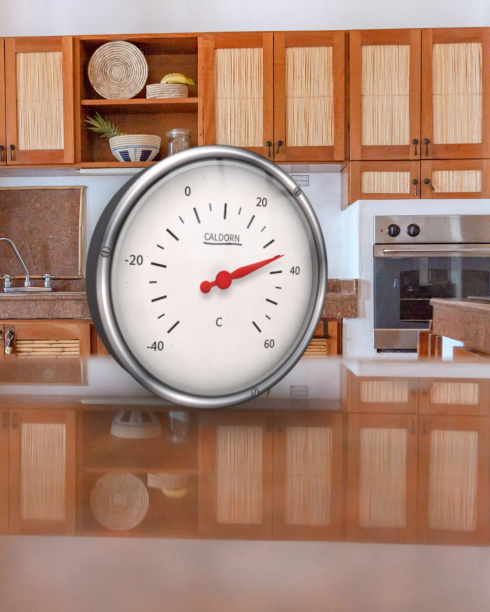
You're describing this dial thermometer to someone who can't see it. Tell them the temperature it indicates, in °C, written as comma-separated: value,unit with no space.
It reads 35,°C
